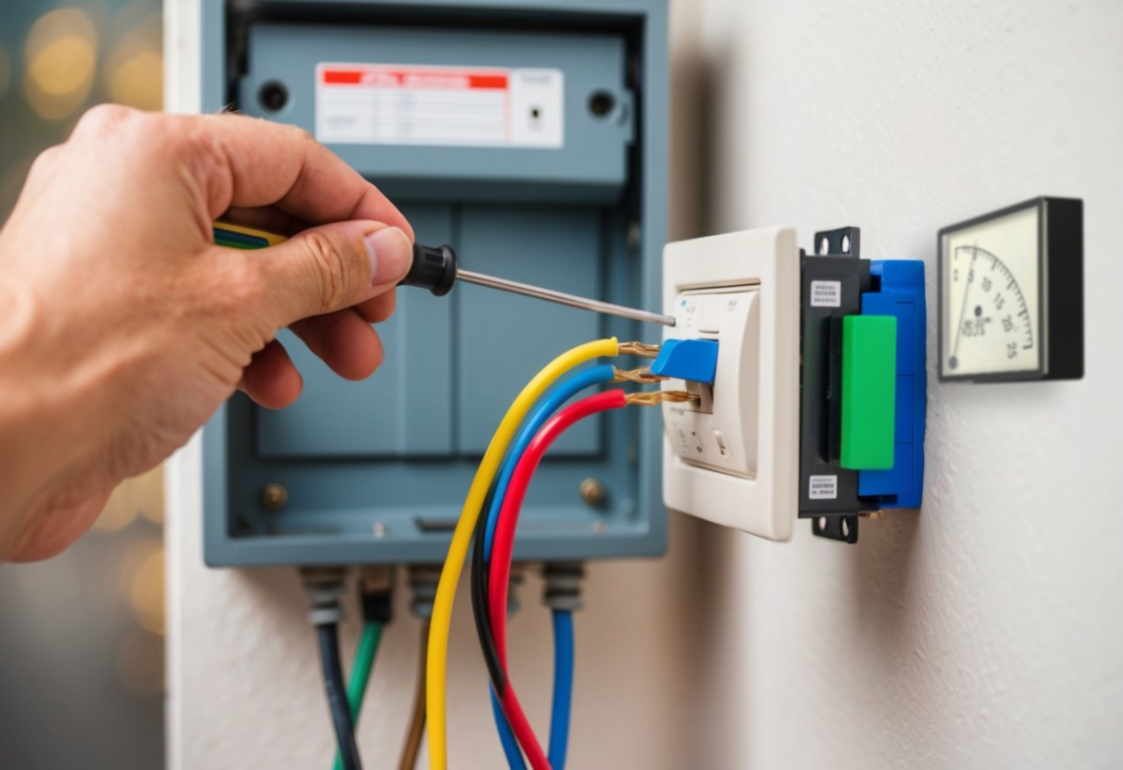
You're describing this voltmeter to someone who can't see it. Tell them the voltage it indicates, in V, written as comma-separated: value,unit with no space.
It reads 5,V
